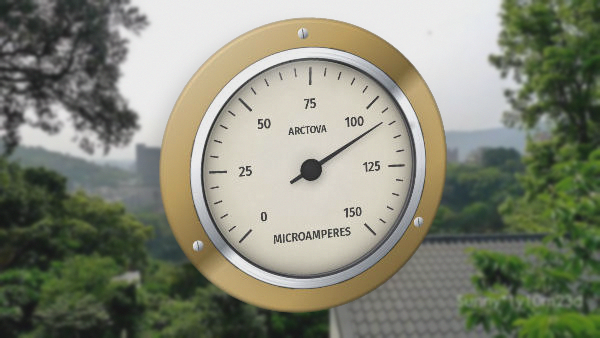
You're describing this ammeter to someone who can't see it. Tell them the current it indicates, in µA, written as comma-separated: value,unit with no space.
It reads 107.5,µA
